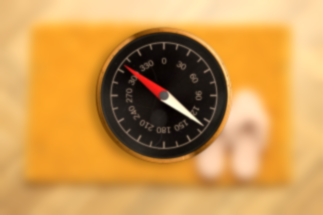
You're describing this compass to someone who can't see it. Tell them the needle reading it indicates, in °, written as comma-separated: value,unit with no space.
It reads 307.5,°
